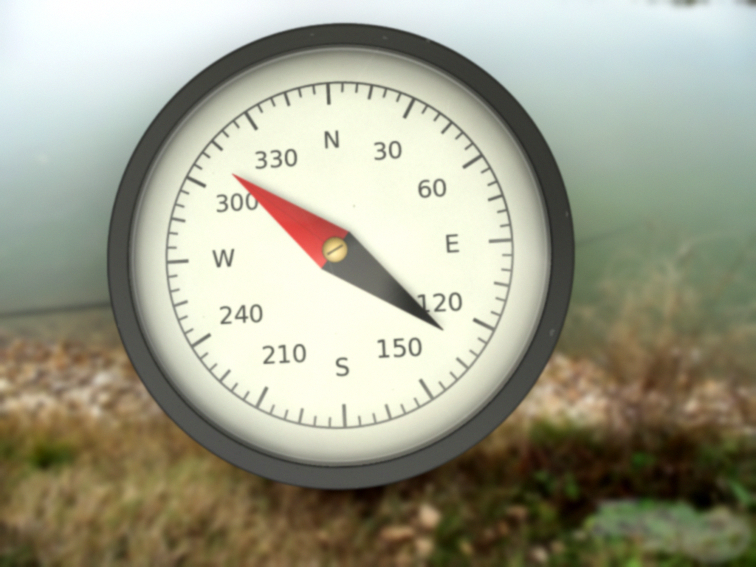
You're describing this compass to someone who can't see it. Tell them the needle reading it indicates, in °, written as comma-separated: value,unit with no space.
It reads 310,°
